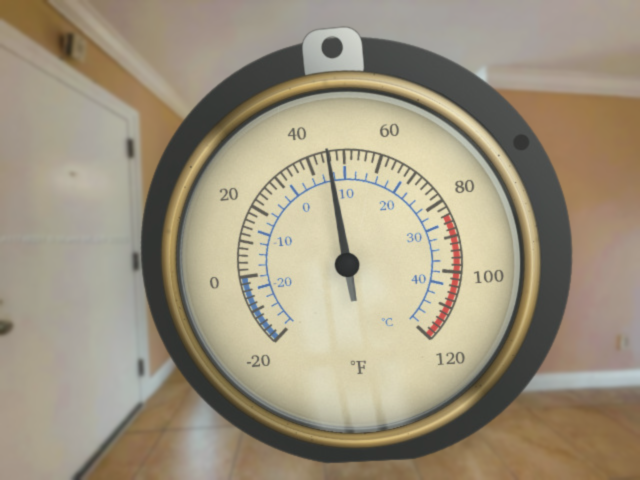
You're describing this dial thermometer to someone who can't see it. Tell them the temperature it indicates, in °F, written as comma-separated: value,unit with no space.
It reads 46,°F
